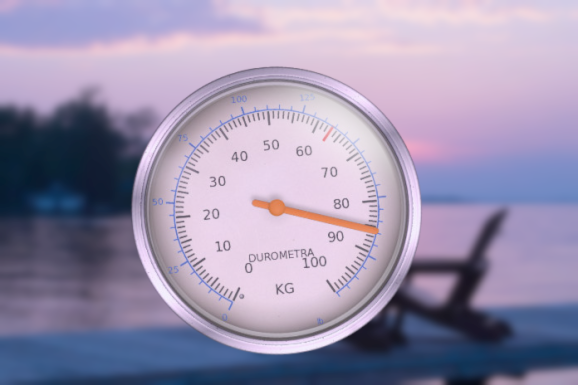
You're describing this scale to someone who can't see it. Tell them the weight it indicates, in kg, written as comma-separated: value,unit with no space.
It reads 86,kg
